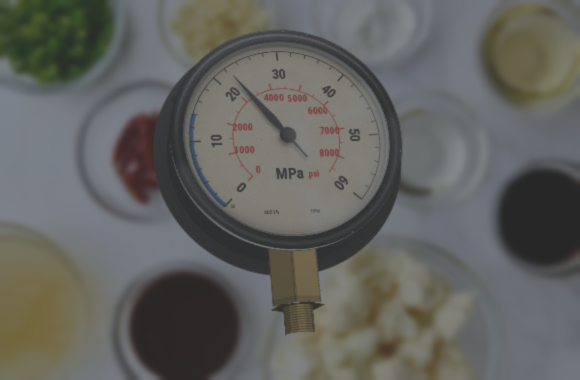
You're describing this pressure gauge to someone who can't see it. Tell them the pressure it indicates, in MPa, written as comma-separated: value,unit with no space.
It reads 22,MPa
